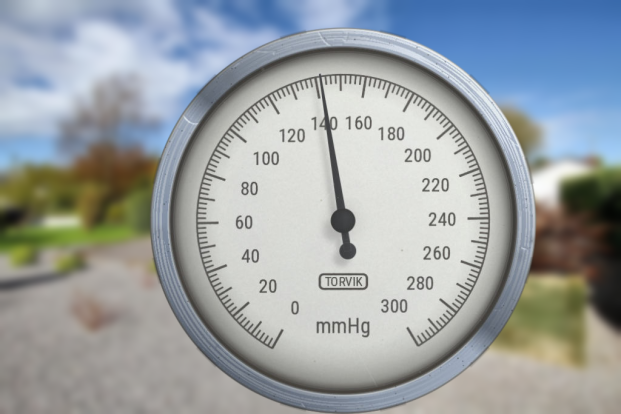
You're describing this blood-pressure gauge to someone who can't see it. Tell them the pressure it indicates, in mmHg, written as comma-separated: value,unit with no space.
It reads 142,mmHg
